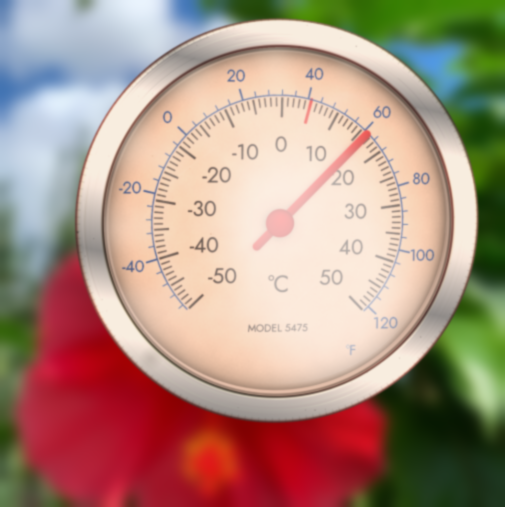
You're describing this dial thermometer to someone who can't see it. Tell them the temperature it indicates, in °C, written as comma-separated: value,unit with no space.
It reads 16,°C
